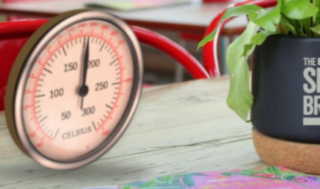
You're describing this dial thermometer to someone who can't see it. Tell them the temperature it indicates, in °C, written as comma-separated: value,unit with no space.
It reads 175,°C
